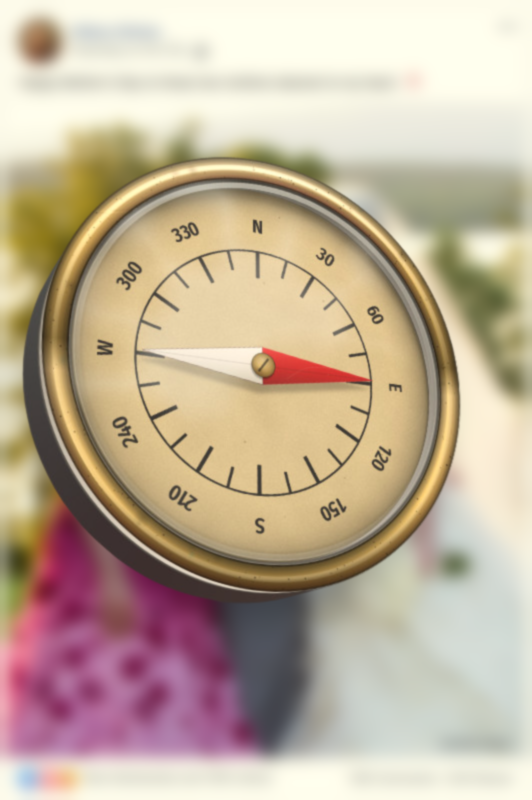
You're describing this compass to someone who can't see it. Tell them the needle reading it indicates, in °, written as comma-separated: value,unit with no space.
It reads 90,°
